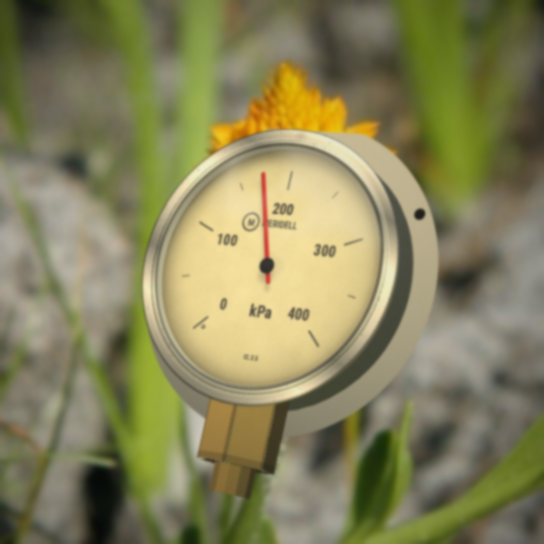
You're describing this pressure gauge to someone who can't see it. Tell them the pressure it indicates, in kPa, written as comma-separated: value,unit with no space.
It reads 175,kPa
